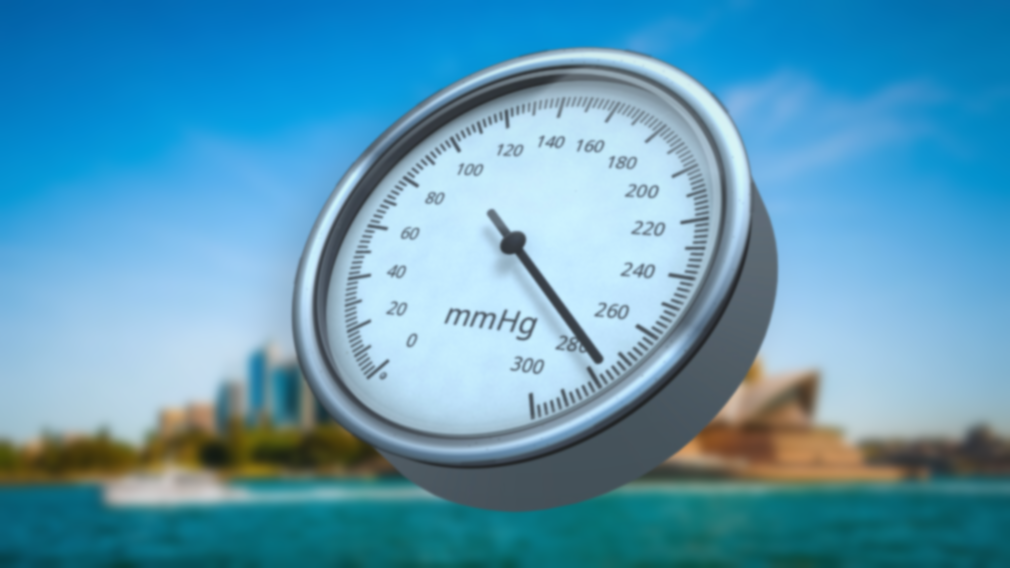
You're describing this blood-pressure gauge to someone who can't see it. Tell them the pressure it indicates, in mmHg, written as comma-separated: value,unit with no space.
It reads 276,mmHg
